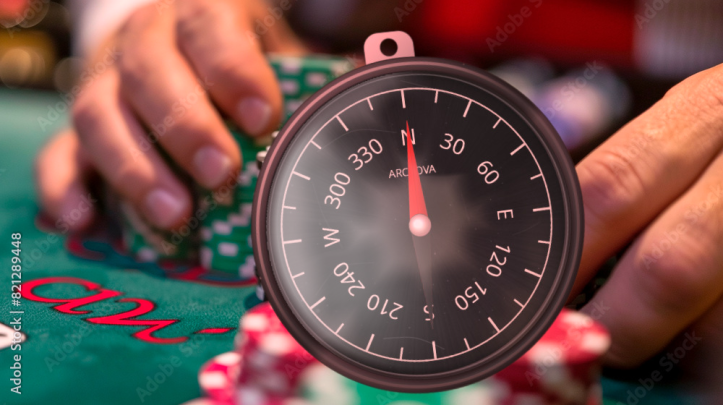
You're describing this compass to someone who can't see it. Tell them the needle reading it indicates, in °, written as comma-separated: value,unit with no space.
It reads 0,°
